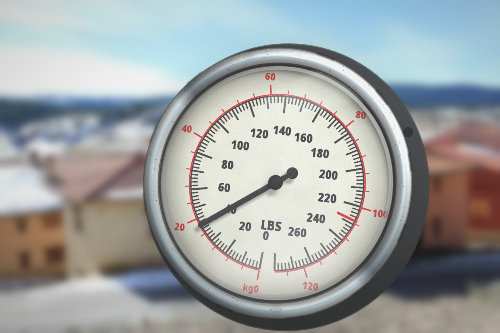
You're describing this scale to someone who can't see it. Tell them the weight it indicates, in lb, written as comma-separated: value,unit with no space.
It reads 40,lb
